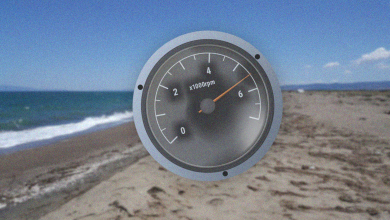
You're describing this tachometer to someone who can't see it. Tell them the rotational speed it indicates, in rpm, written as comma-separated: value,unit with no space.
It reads 5500,rpm
